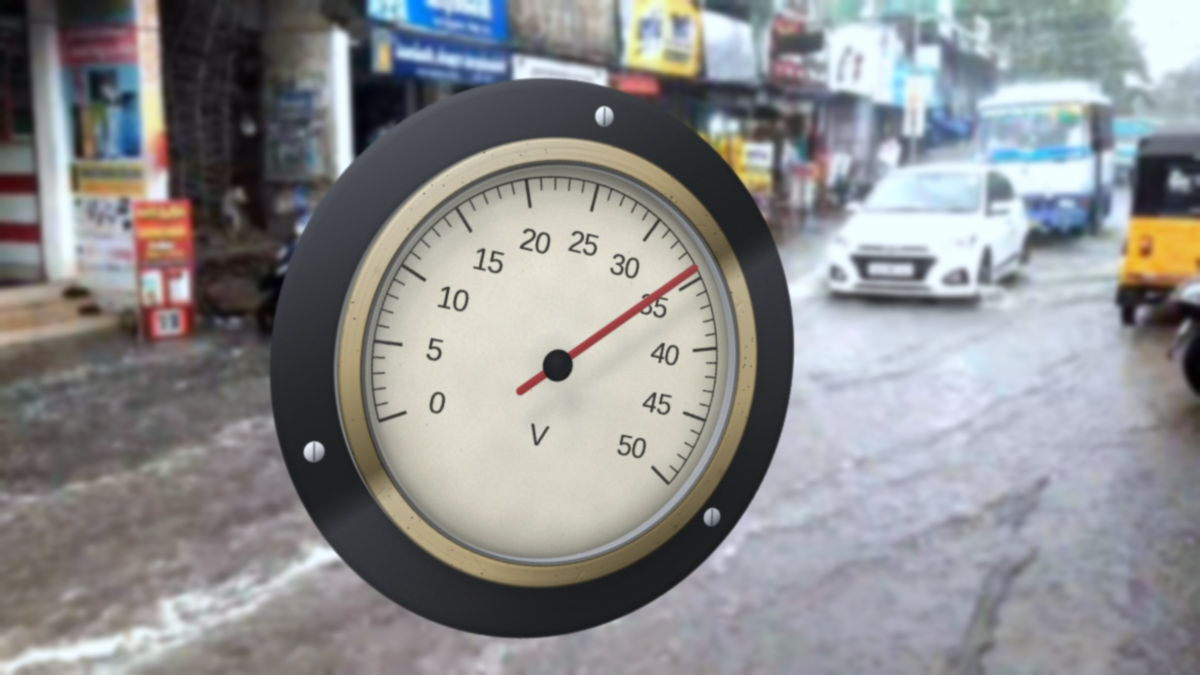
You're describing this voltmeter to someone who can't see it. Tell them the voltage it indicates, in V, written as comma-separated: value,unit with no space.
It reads 34,V
